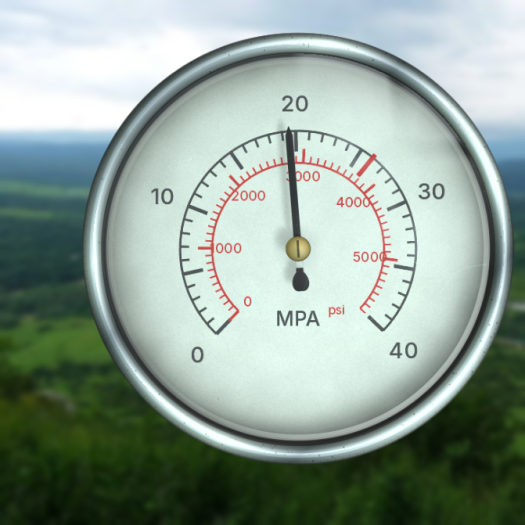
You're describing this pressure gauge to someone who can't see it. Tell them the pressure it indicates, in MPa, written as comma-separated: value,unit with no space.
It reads 19.5,MPa
